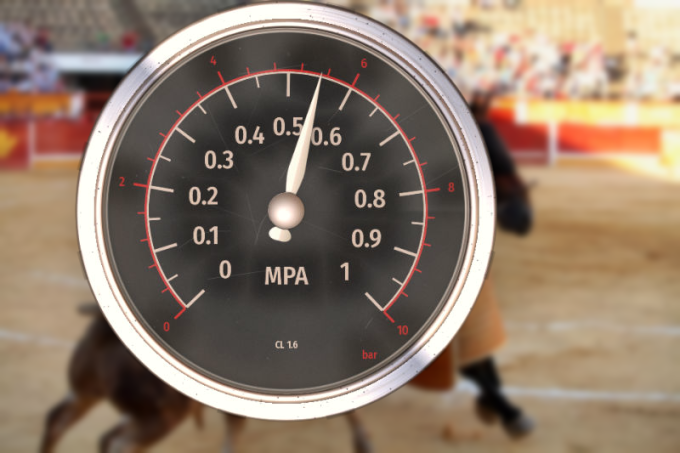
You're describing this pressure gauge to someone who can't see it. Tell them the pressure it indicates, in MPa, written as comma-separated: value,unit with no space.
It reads 0.55,MPa
